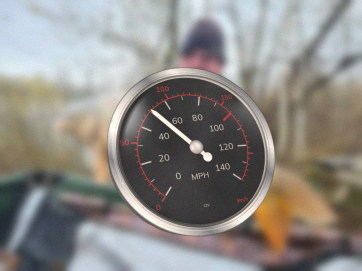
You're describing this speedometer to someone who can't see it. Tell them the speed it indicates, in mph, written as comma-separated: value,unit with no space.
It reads 50,mph
